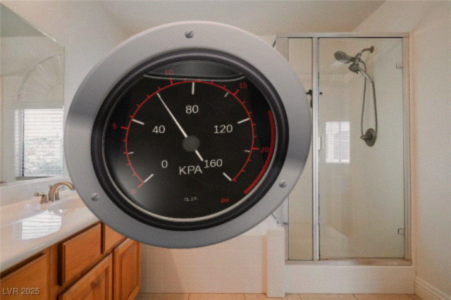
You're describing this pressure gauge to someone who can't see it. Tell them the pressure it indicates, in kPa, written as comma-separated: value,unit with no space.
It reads 60,kPa
